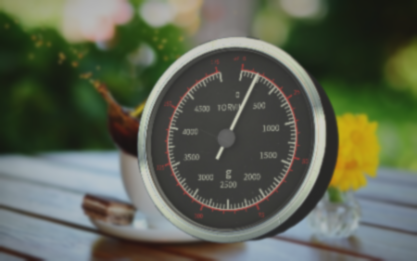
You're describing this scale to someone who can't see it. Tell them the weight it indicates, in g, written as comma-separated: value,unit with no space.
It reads 250,g
